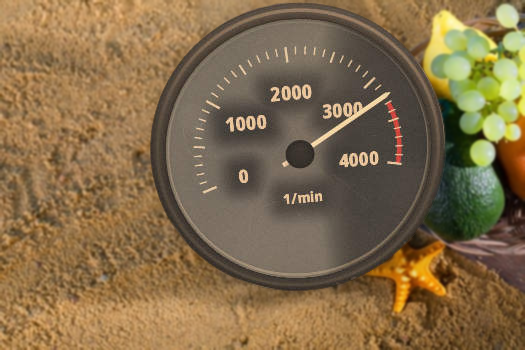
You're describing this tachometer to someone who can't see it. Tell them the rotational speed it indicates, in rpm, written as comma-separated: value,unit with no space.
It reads 3200,rpm
